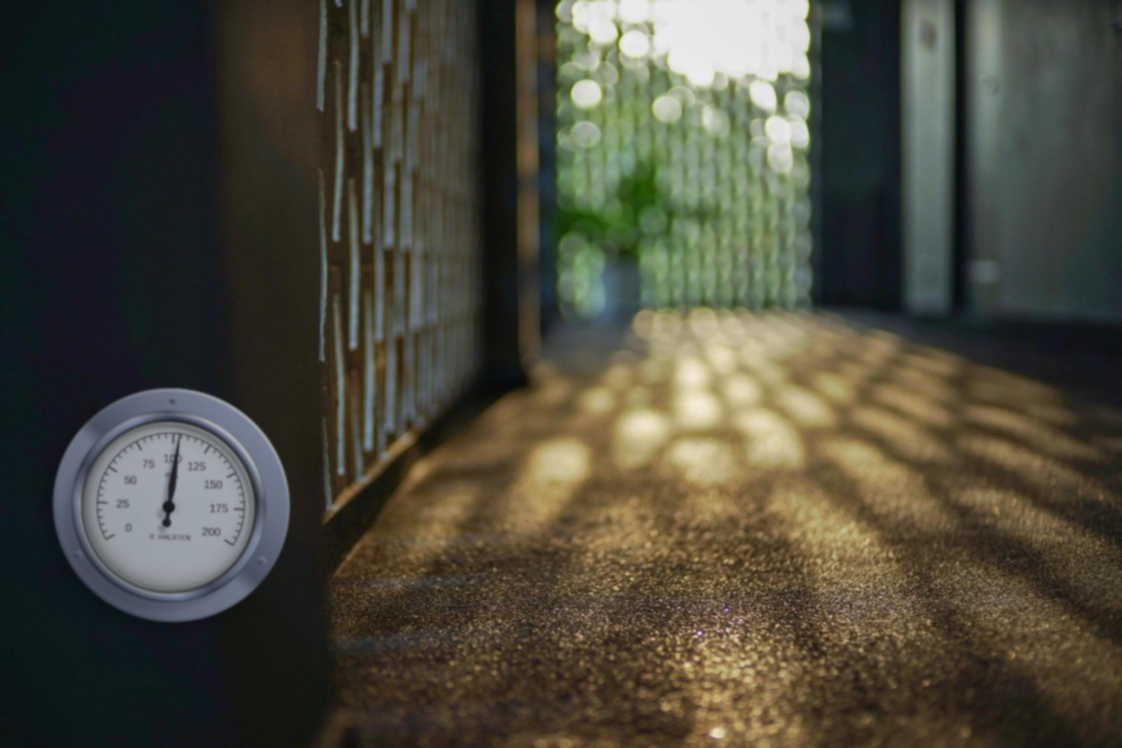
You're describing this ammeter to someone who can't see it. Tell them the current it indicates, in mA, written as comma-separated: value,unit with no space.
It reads 105,mA
